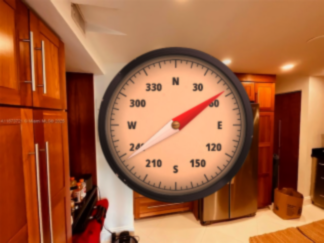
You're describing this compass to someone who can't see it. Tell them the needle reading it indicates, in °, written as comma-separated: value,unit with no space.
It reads 55,°
